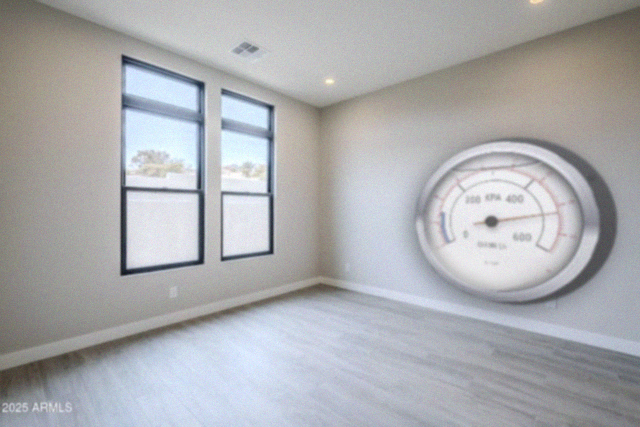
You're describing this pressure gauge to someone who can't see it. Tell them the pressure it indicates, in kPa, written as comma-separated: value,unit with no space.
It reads 500,kPa
